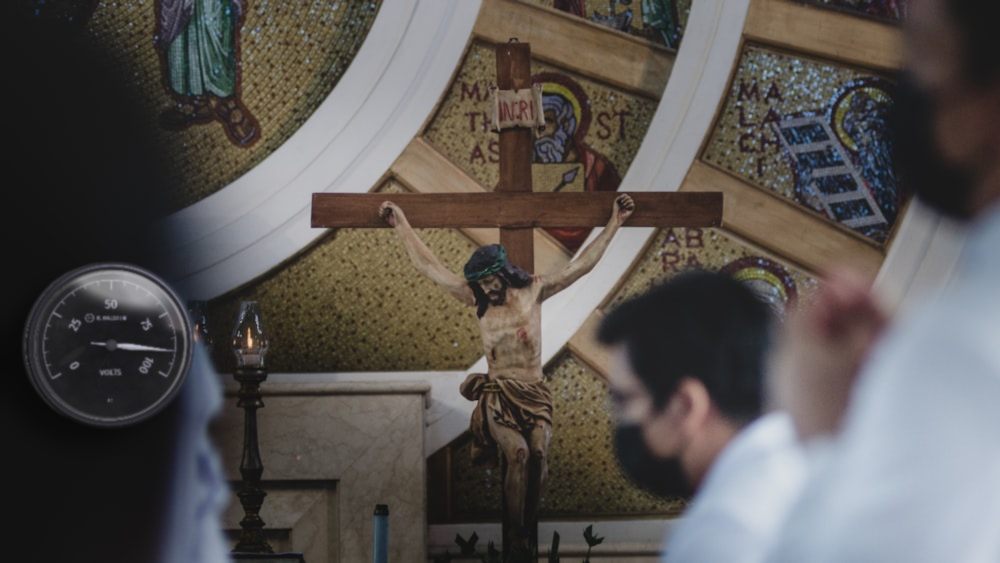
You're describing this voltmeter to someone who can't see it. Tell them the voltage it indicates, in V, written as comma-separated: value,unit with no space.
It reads 90,V
